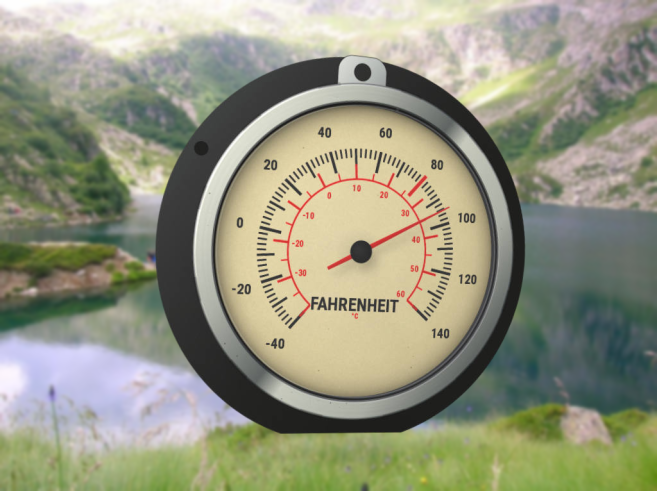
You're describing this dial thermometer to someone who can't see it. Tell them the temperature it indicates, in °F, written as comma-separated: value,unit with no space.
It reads 94,°F
